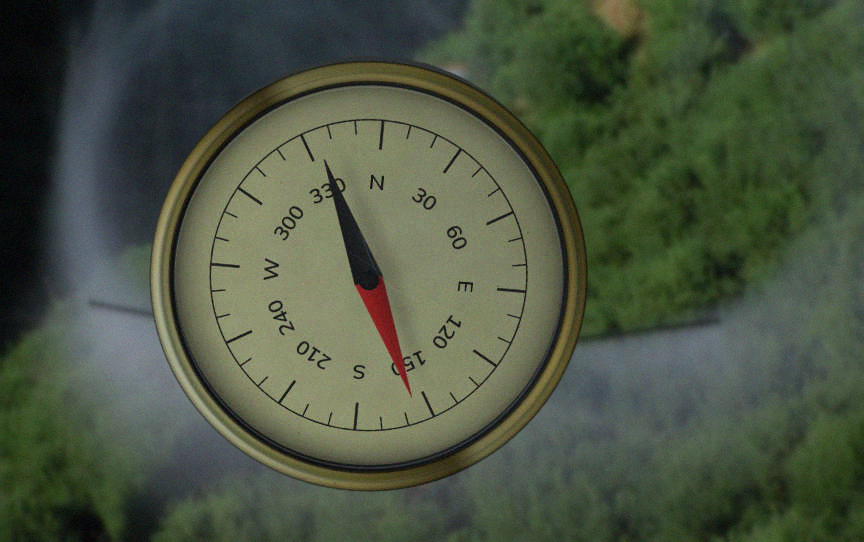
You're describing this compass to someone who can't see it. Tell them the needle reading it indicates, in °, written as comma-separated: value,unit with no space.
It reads 155,°
